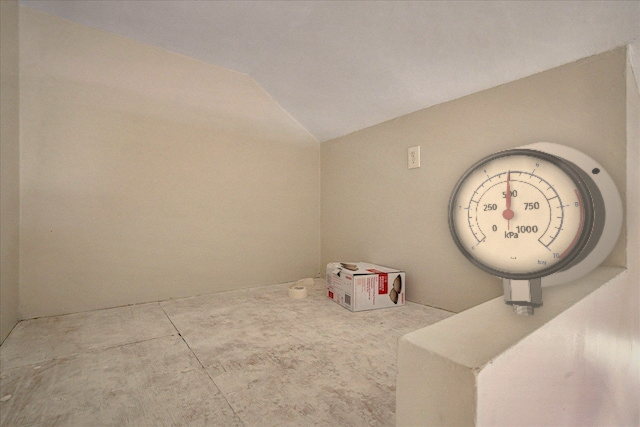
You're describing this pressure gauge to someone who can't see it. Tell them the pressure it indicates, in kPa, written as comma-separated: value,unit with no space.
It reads 500,kPa
